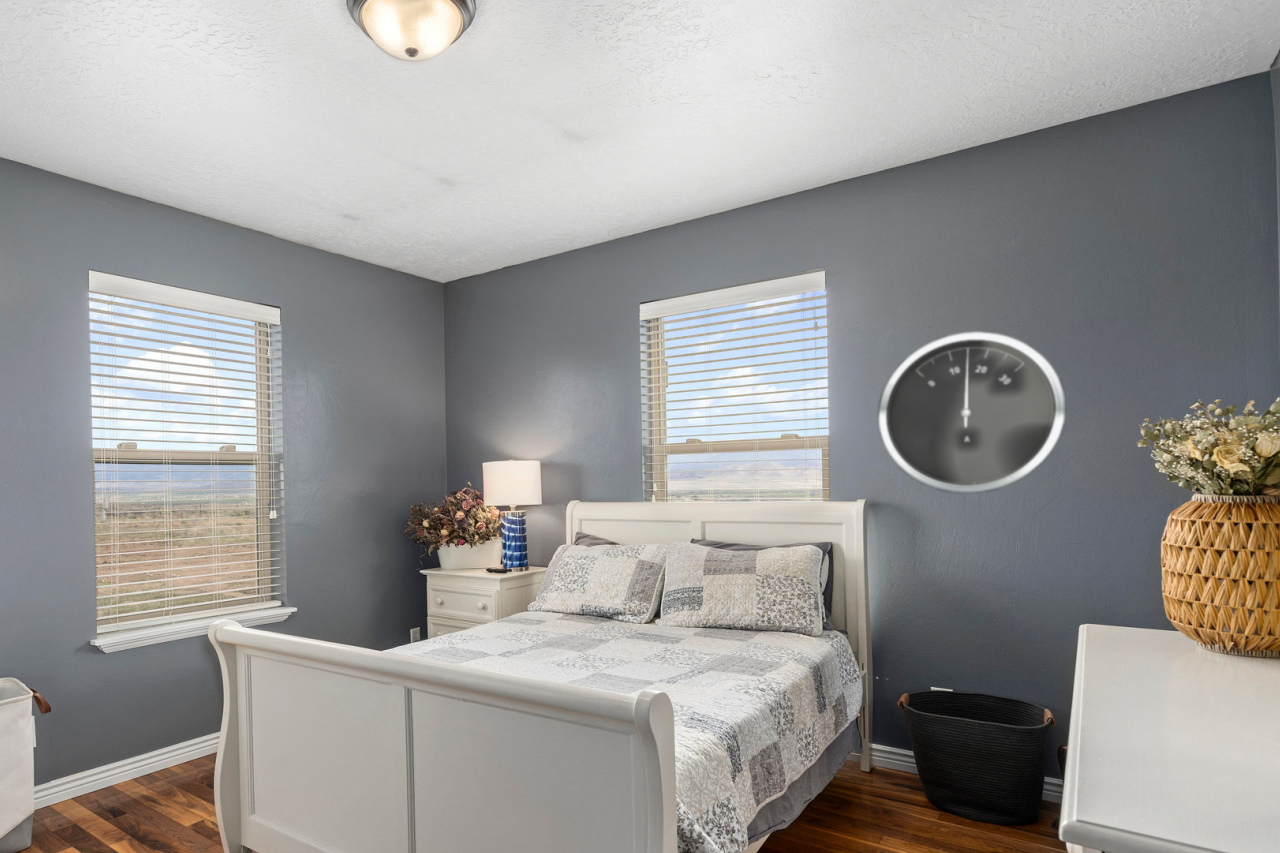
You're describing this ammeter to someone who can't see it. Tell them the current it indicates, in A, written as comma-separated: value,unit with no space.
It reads 15,A
